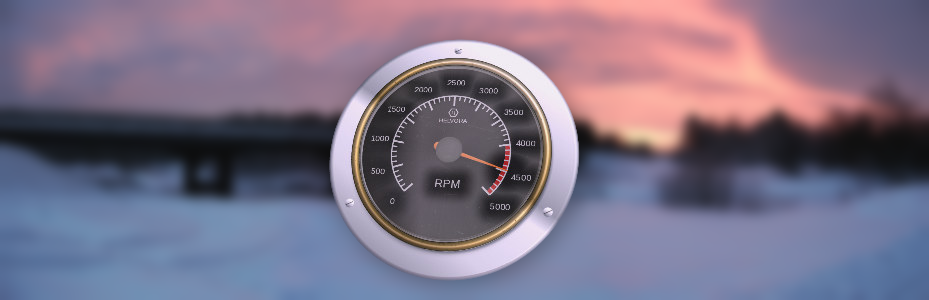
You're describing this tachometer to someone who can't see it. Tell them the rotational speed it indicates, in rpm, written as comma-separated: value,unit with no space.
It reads 4500,rpm
